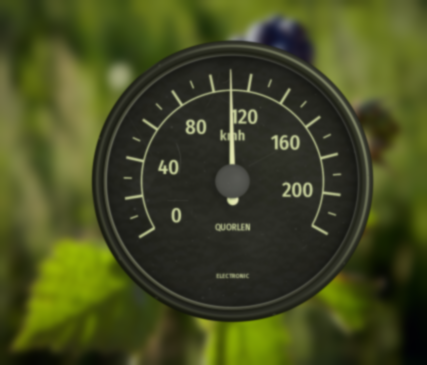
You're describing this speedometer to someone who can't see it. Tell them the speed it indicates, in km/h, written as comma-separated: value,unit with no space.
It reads 110,km/h
